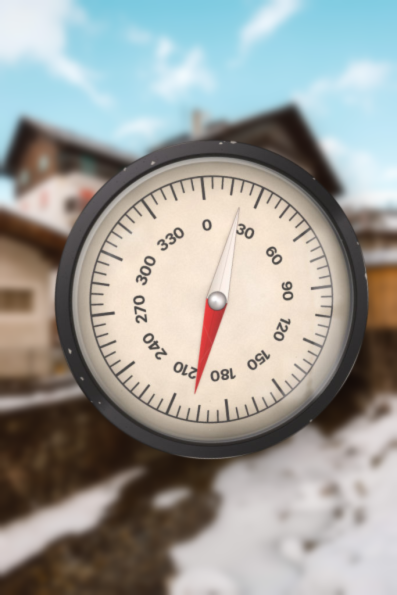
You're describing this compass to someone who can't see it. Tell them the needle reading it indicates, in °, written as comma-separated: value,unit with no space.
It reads 200,°
